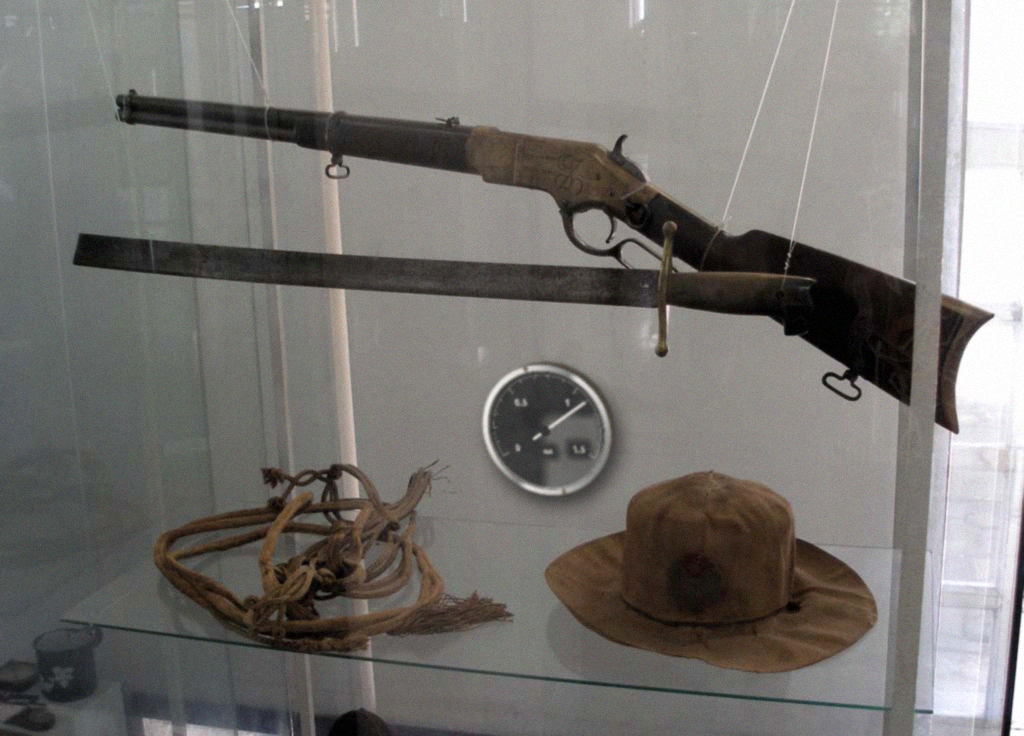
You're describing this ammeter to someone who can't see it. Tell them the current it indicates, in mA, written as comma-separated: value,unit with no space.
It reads 1.1,mA
